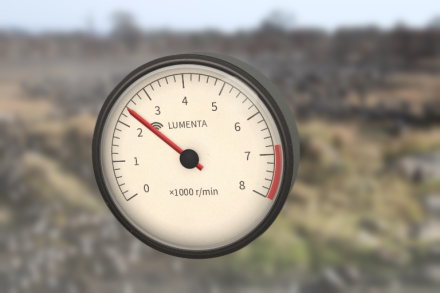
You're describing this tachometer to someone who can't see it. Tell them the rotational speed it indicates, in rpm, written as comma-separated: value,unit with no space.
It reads 2400,rpm
